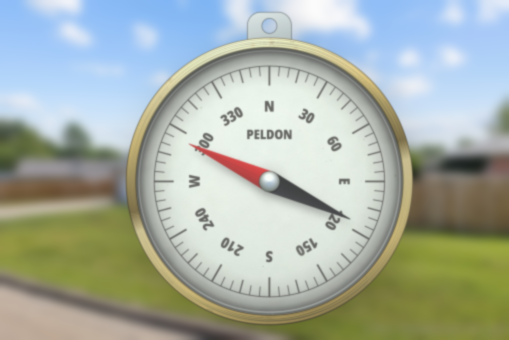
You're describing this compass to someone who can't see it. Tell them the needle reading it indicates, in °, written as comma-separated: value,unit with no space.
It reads 295,°
